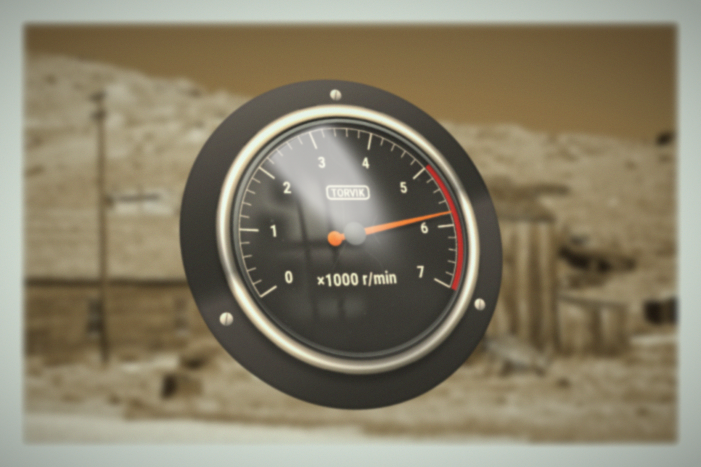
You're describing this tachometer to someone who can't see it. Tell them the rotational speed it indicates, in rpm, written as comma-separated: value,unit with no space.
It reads 5800,rpm
